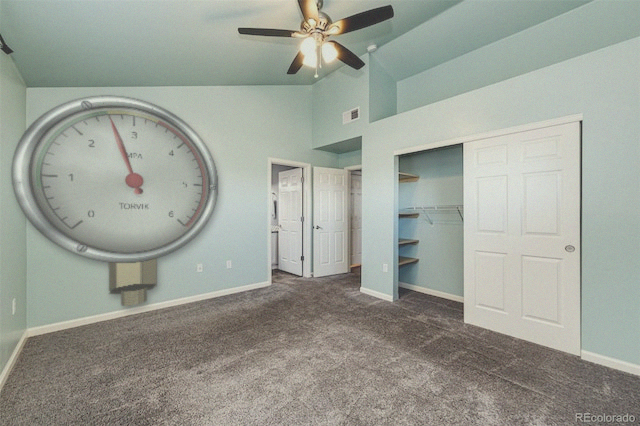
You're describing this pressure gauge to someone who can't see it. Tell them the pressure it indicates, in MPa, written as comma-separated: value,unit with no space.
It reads 2.6,MPa
